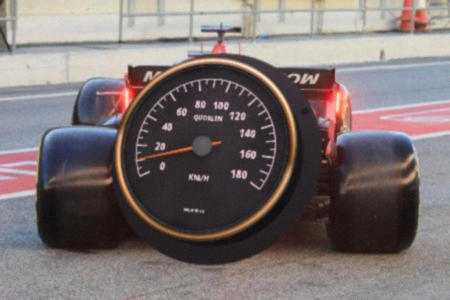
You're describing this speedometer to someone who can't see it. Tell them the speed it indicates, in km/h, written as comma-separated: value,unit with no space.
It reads 10,km/h
